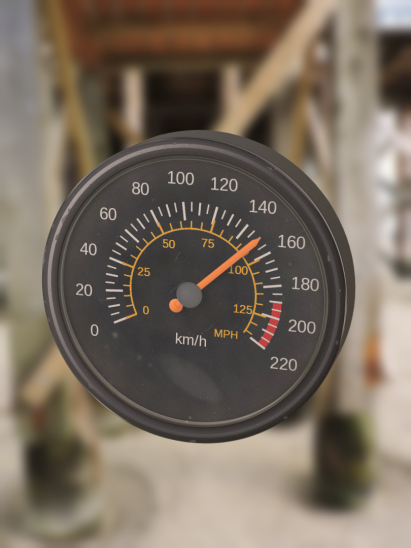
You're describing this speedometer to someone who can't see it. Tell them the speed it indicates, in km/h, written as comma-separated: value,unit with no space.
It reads 150,km/h
